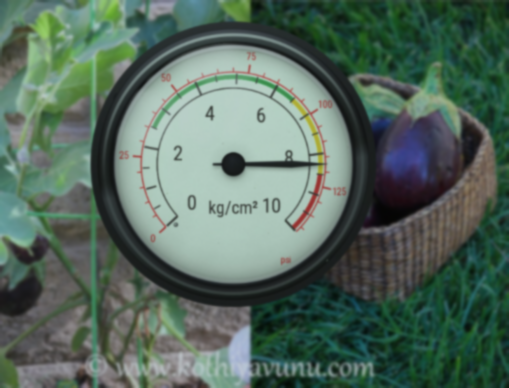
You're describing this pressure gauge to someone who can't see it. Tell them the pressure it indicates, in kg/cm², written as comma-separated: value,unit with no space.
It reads 8.25,kg/cm²
